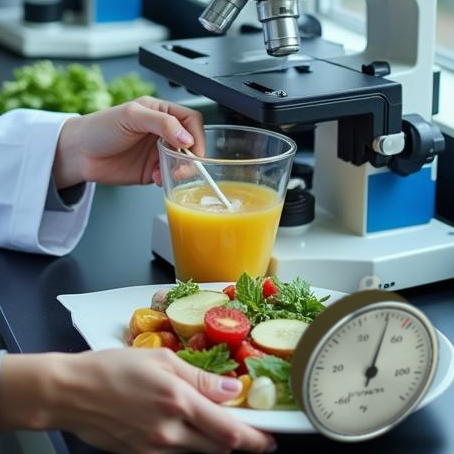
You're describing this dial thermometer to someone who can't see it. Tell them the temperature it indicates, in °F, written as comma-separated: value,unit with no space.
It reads 40,°F
